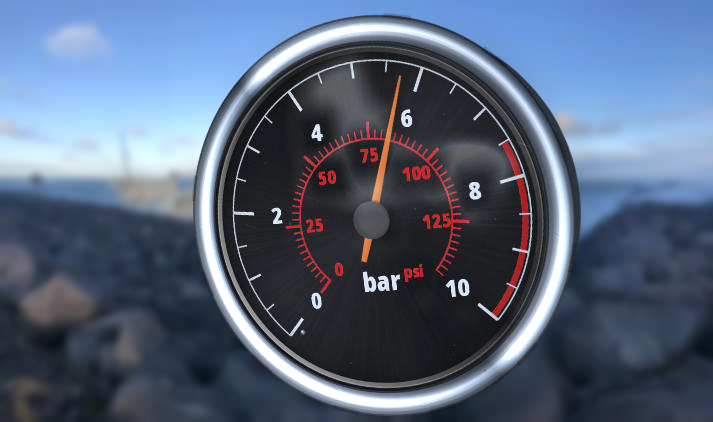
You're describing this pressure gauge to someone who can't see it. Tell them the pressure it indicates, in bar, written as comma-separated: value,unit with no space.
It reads 5.75,bar
